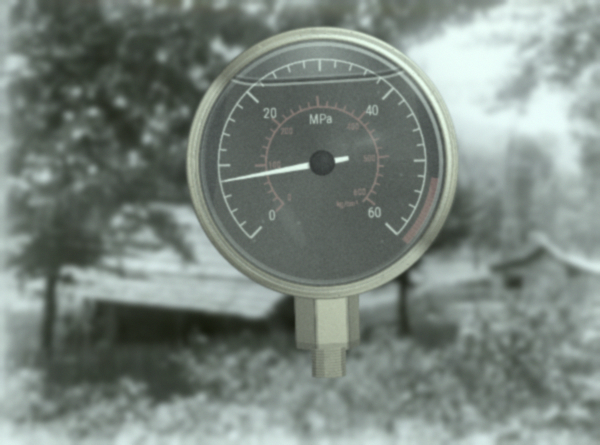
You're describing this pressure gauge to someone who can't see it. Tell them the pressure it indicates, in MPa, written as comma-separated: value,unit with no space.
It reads 8,MPa
